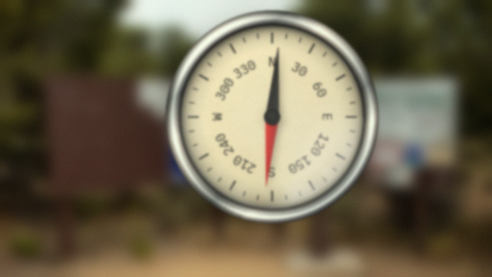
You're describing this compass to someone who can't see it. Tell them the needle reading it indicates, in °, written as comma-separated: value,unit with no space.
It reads 185,°
